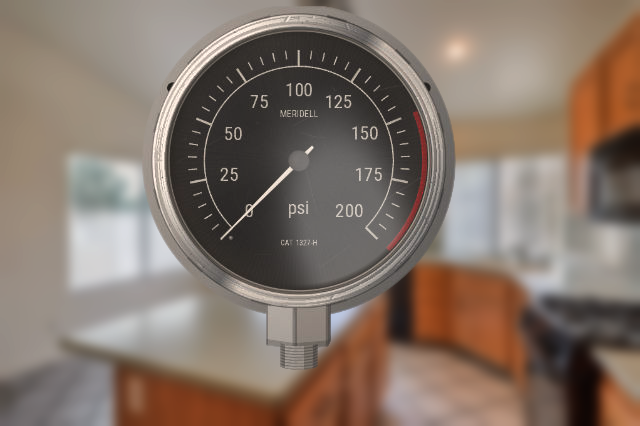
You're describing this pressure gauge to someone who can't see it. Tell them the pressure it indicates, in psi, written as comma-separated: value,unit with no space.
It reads 0,psi
